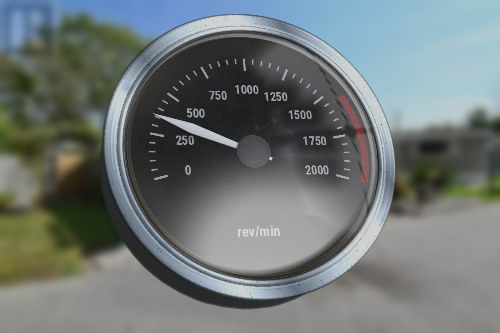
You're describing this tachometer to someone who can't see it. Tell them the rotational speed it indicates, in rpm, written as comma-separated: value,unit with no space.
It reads 350,rpm
